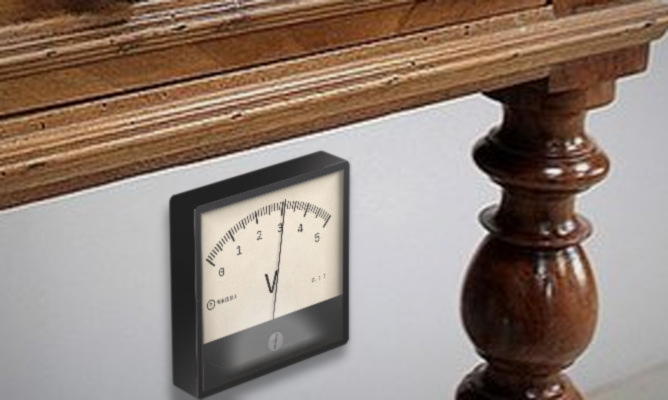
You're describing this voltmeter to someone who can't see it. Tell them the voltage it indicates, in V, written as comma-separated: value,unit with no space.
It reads 3,V
